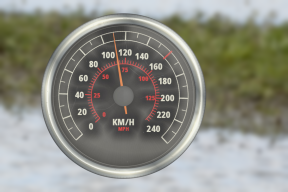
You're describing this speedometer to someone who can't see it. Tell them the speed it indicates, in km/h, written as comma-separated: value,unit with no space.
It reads 110,km/h
